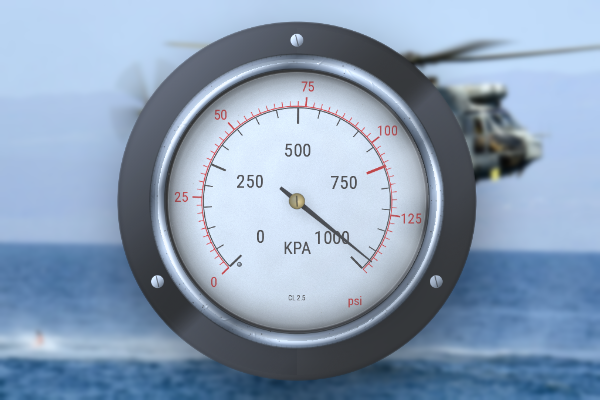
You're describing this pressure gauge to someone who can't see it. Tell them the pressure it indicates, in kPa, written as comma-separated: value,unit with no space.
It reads 975,kPa
